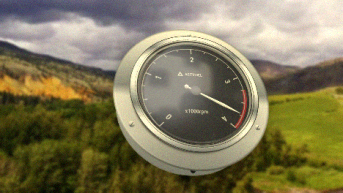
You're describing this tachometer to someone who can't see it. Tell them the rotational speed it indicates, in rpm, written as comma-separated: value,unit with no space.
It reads 3750,rpm
